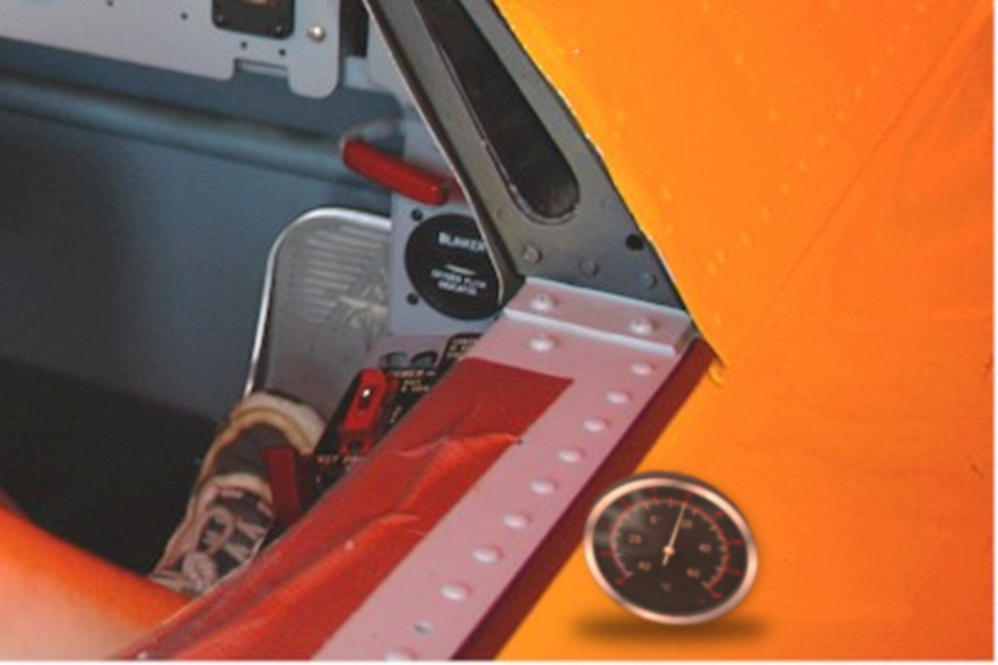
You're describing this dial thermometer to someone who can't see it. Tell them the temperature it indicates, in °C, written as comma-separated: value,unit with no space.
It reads 15,°C
